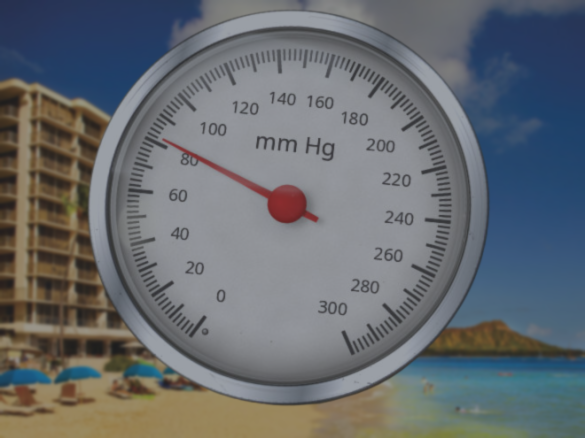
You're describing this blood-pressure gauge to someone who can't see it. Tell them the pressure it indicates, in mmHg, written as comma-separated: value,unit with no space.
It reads 82,mmHg
